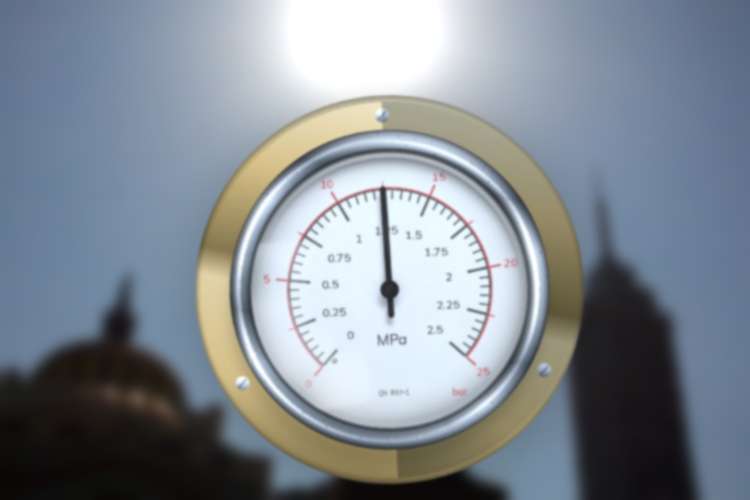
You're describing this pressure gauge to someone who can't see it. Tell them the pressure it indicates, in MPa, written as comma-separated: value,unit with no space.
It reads 1.25,MPa
